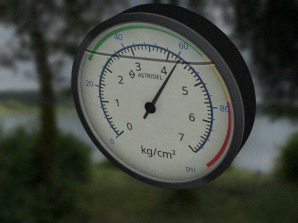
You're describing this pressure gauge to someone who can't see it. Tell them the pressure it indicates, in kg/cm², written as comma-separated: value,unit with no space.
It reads 4.3,kg/cm²
